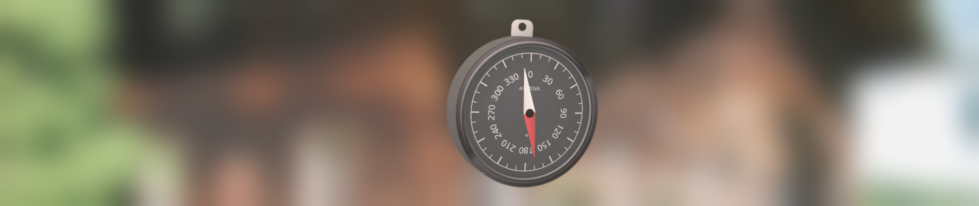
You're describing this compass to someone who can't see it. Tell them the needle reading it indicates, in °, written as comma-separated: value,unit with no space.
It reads 170,°
